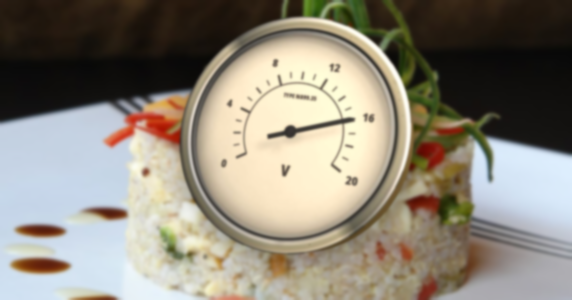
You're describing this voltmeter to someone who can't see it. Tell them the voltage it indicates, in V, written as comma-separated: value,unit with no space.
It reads 16,V
